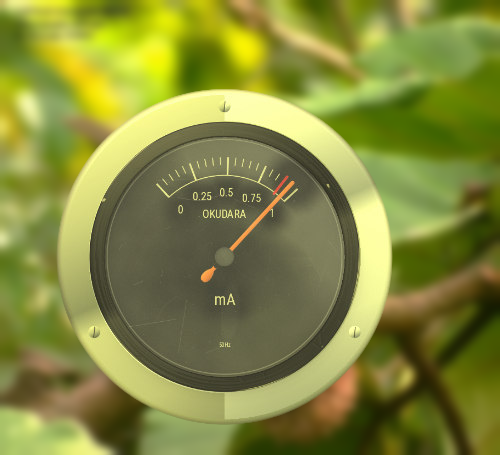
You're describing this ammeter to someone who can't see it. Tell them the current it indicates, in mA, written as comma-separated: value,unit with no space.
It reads 0.95,mA
